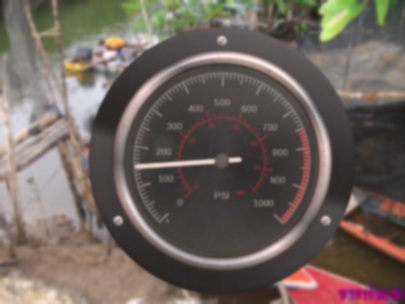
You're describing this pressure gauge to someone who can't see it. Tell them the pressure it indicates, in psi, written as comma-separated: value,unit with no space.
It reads 150,psi
